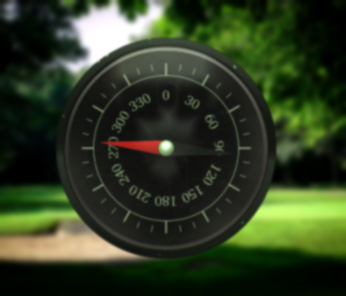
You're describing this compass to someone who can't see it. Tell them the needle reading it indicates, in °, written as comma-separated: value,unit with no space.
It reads 275,°
